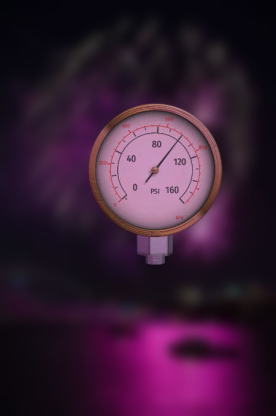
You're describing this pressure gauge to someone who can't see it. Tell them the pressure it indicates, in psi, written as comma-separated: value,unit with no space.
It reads 100,psi
